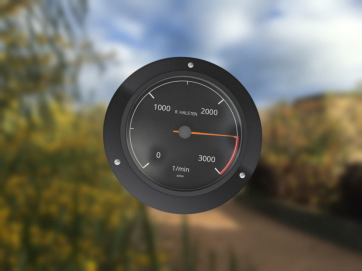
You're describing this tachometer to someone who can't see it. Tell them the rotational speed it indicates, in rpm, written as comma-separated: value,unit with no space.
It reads 2500,rpm
